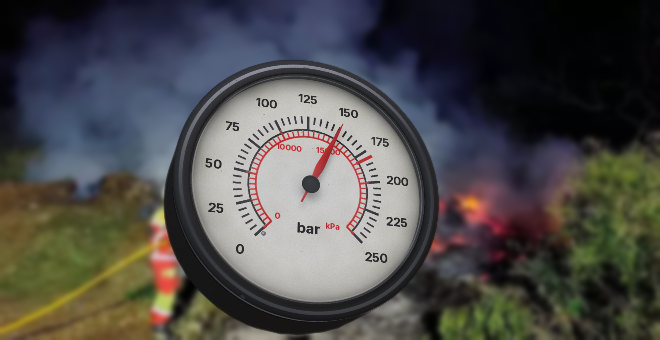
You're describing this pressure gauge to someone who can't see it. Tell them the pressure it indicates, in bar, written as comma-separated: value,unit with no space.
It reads 150,bar
